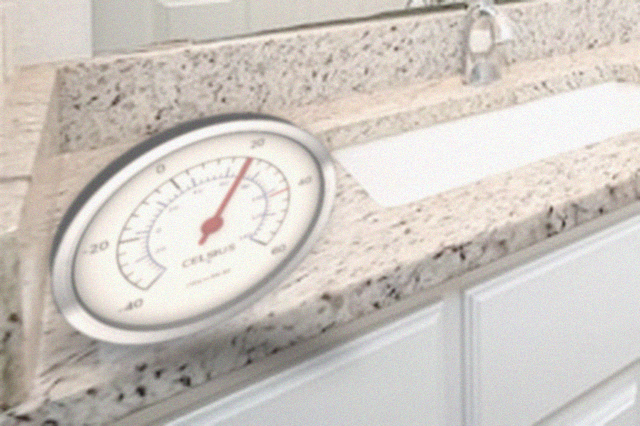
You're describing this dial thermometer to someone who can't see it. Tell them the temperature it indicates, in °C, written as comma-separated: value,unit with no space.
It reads 20,°C
